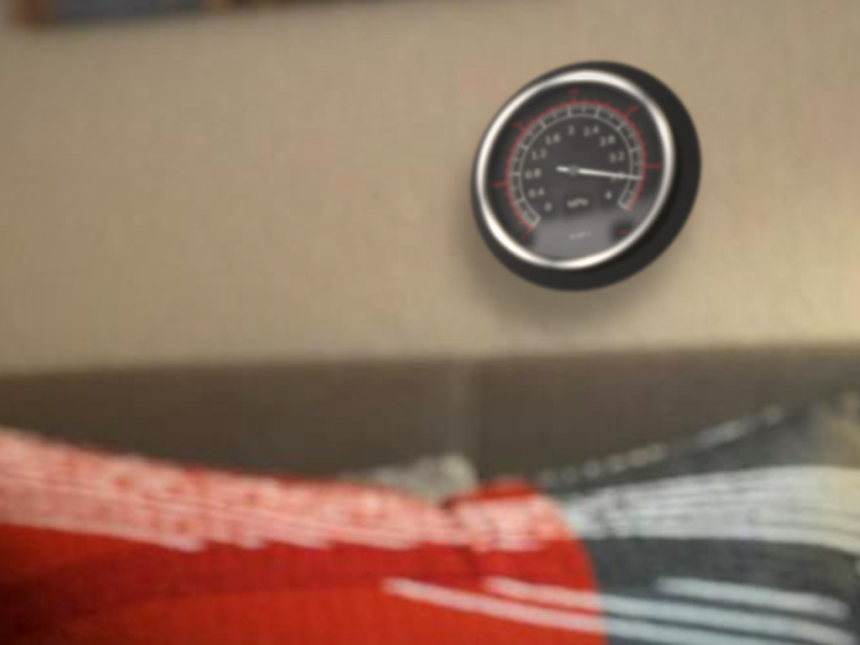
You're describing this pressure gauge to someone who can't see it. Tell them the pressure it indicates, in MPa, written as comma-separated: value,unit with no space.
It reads 3.6,MPa
